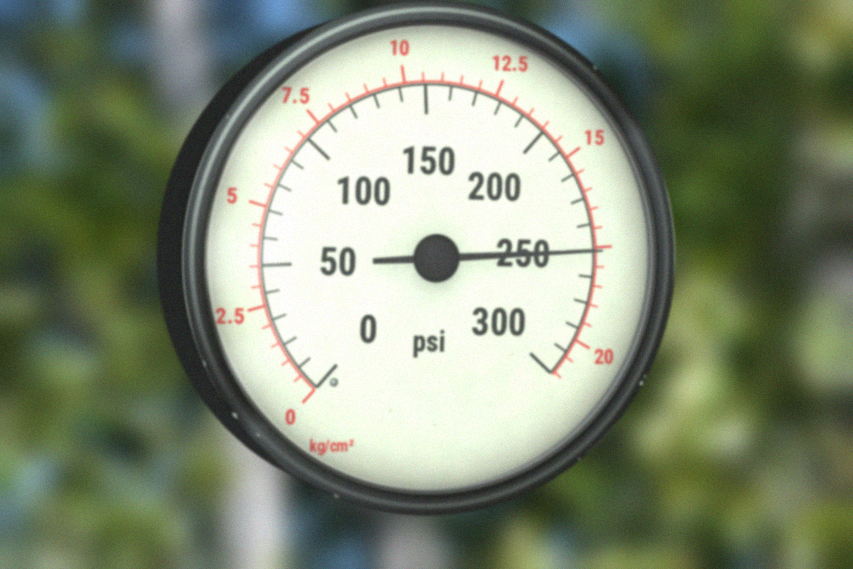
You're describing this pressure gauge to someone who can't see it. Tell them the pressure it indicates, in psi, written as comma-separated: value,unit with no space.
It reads 250,psi
